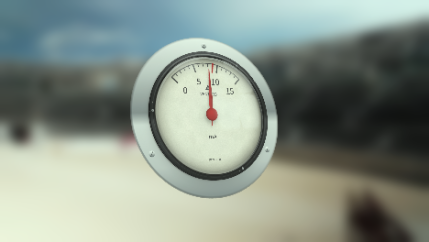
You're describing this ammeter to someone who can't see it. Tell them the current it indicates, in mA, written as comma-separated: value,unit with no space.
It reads 8,mA
